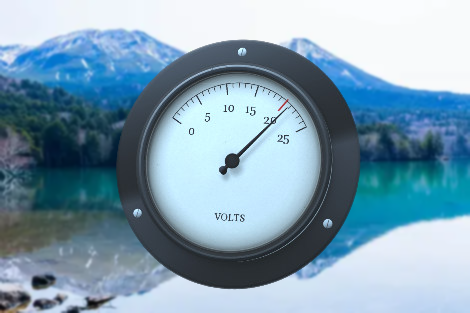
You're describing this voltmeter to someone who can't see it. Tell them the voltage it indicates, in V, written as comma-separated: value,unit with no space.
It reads 21,V
